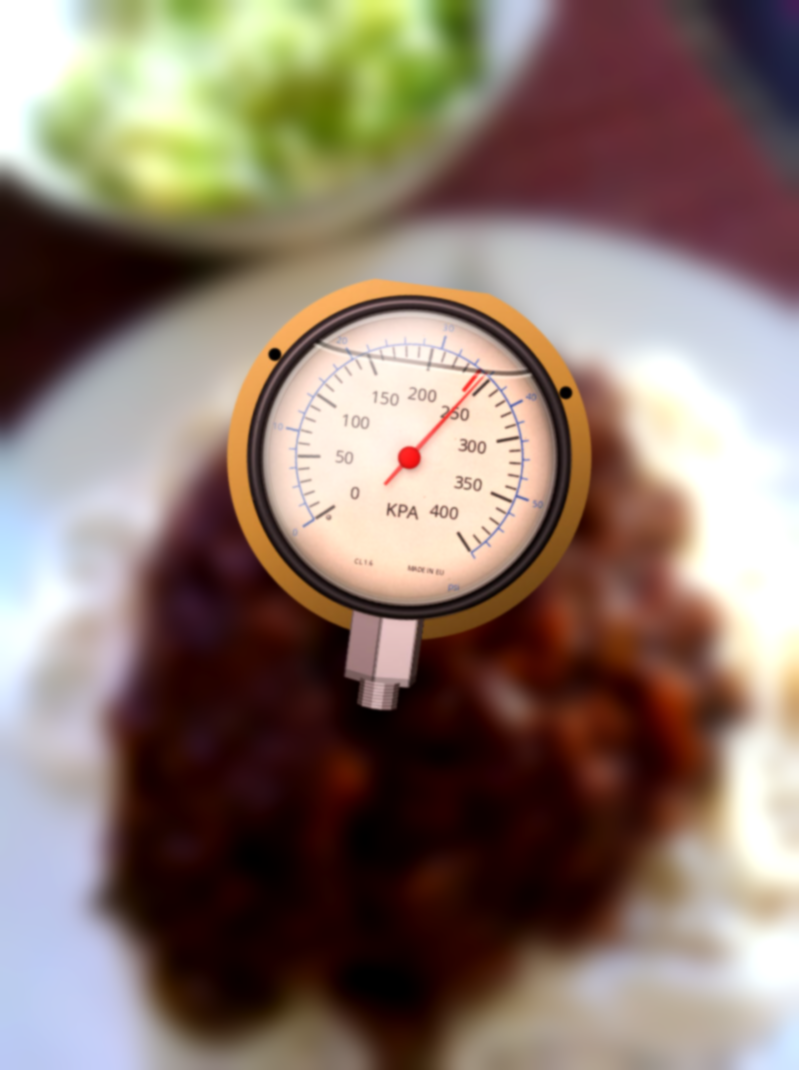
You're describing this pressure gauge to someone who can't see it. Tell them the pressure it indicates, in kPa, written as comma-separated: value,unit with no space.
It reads 245,kPa
